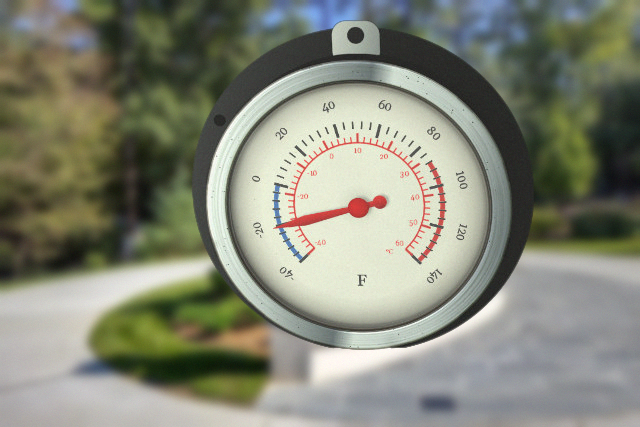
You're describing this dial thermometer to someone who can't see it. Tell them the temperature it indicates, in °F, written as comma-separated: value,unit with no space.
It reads -20,°F
